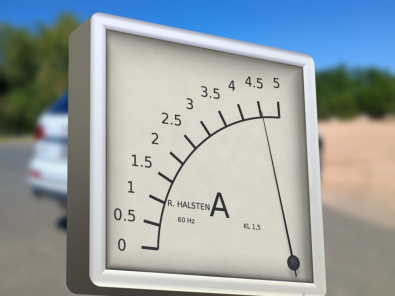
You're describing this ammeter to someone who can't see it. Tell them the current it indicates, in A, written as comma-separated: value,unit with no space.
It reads 4.5,A
